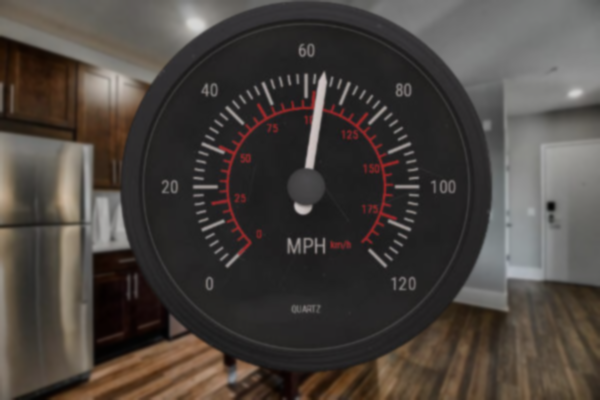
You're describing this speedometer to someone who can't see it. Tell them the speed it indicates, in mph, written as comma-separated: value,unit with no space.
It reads 64,mph
